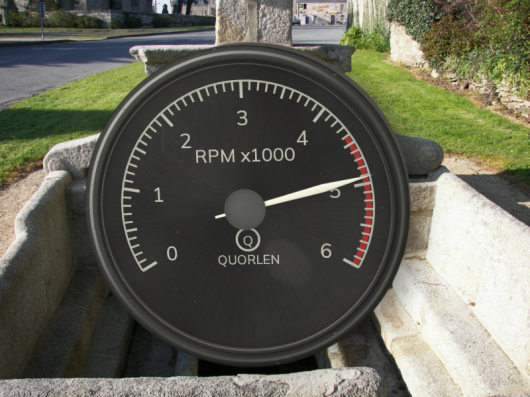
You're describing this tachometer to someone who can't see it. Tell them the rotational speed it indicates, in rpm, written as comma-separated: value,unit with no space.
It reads 4900,rpm
